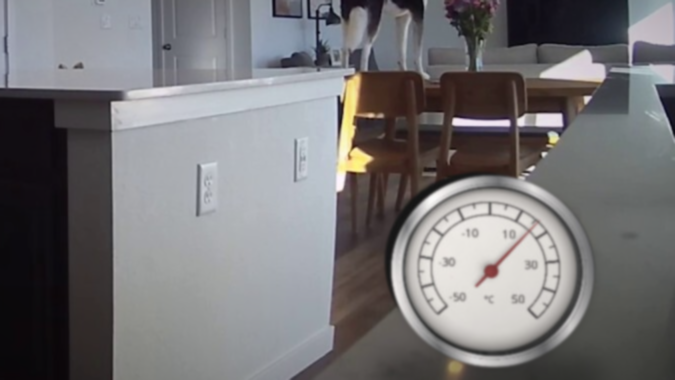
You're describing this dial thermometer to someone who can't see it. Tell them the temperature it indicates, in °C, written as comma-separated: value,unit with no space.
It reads 15,°C
